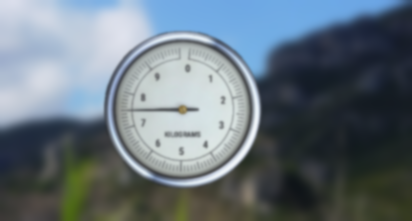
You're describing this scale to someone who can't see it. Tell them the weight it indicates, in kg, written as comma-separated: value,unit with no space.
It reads 7.5,kg
